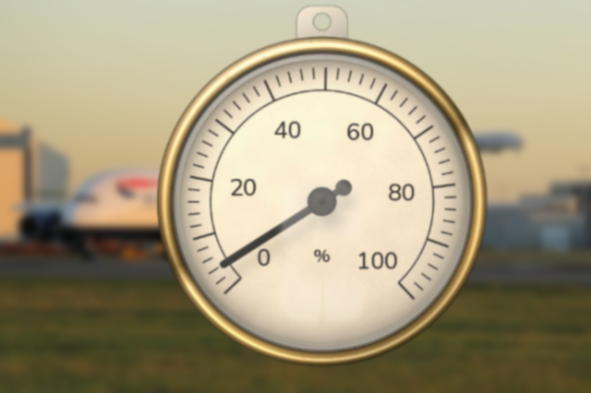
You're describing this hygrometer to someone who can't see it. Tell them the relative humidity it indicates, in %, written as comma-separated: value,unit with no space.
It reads 4,%
